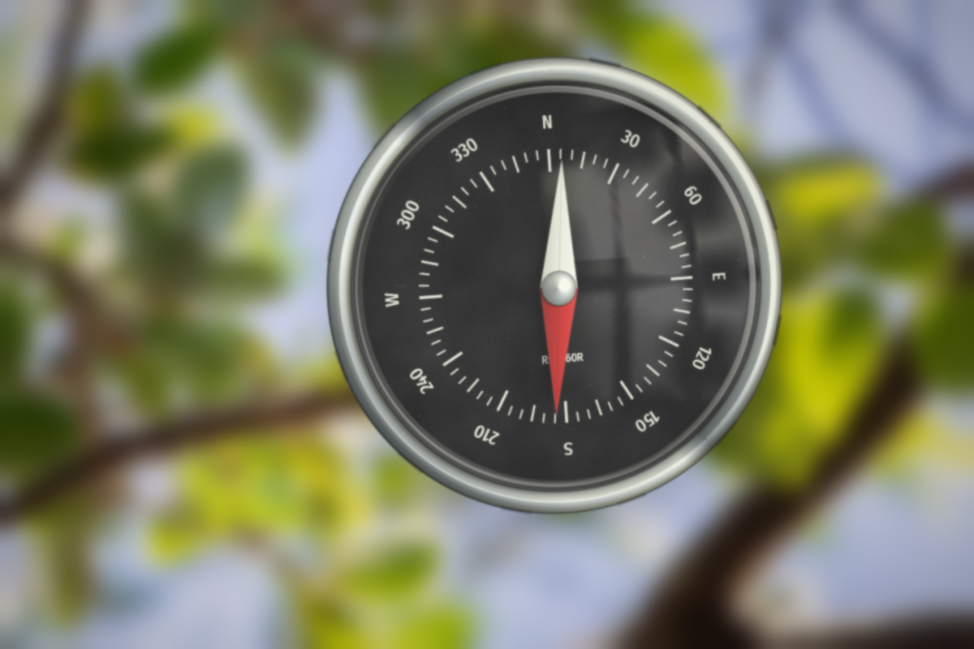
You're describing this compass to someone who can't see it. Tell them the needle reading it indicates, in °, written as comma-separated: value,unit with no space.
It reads 185,°
